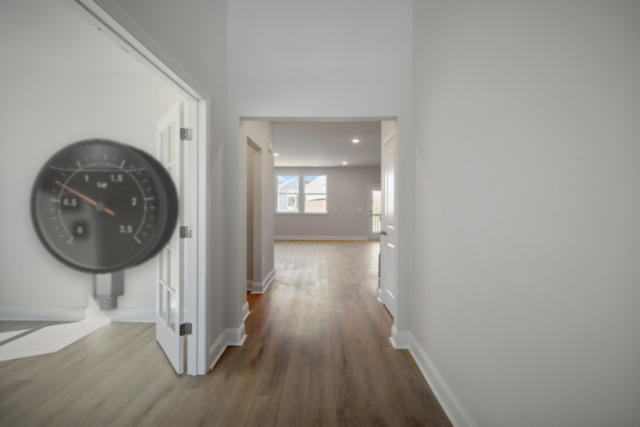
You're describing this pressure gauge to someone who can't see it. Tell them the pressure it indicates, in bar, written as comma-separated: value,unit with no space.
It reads 0.7,bar
